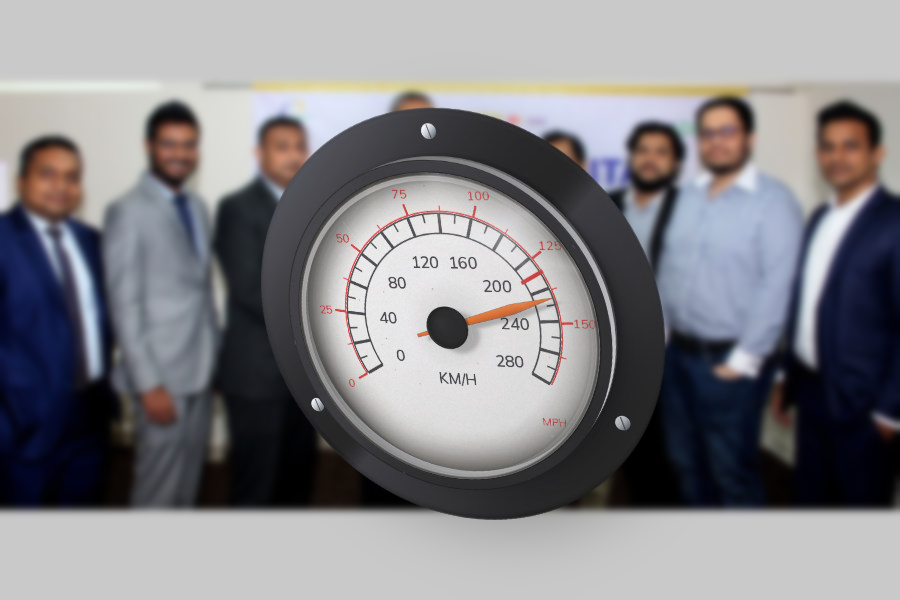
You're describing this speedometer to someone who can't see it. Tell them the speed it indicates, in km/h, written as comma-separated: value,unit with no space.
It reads 225,km/h
